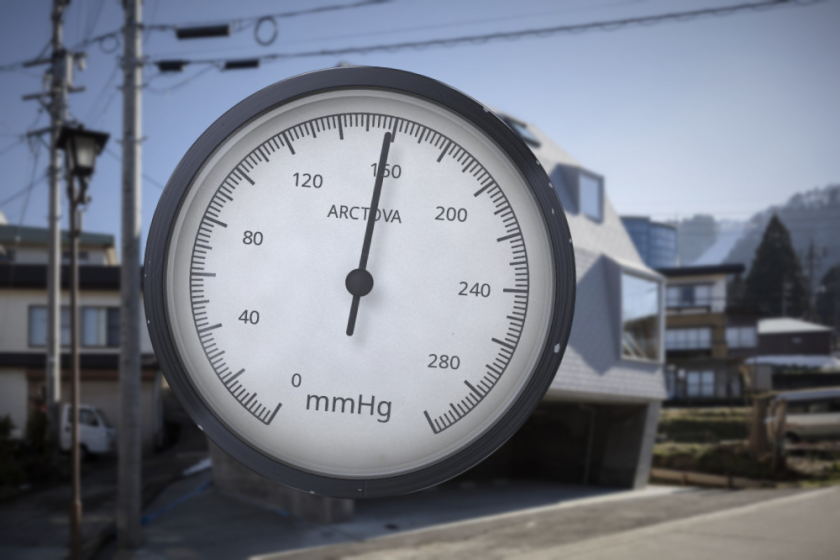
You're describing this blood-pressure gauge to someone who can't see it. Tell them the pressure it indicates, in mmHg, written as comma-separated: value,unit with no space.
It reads 158,mmHg
